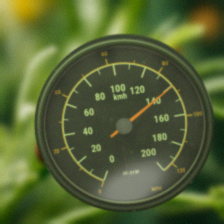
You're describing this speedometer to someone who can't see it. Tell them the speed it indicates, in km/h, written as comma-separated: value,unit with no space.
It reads 140,km/h
